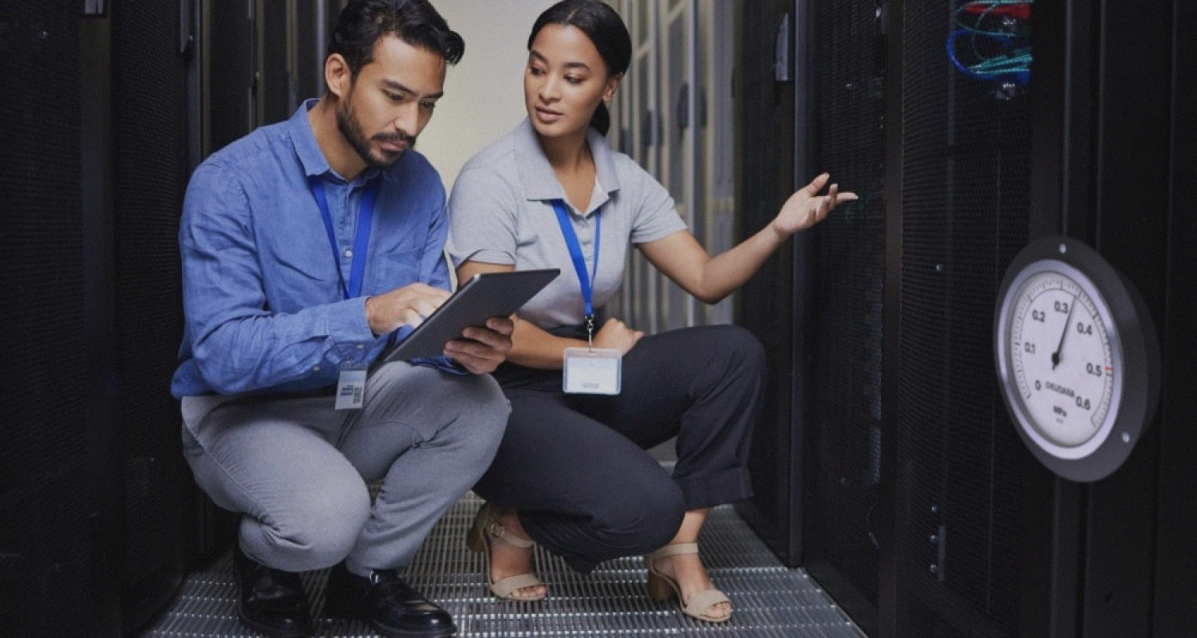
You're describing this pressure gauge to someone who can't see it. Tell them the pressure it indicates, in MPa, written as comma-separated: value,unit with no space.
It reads 0.35,MPa
